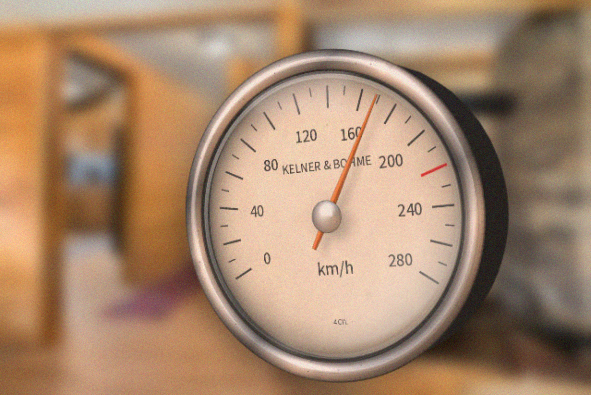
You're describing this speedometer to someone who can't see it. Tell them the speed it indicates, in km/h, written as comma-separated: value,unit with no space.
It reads 170,km/h
